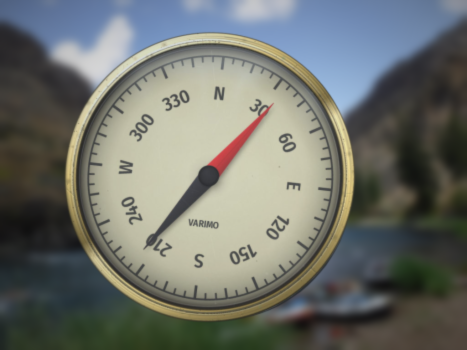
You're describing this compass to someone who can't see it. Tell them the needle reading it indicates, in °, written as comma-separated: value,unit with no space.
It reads 35,°
